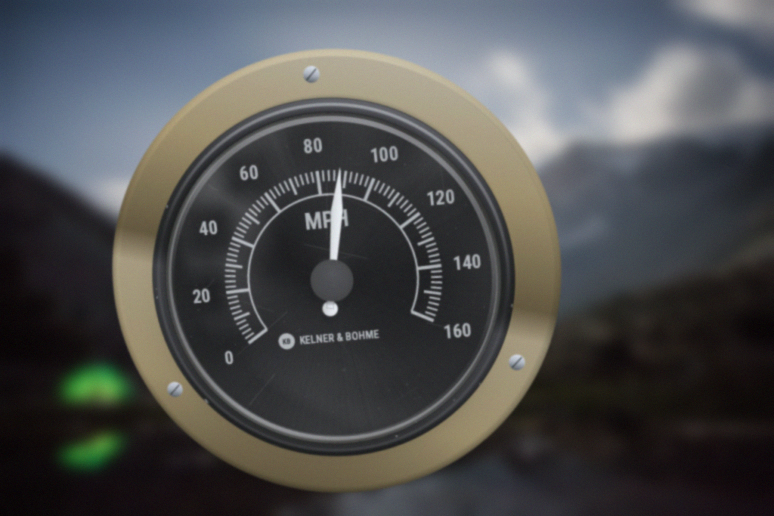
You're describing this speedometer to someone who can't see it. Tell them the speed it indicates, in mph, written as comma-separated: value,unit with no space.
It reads 88,mph
